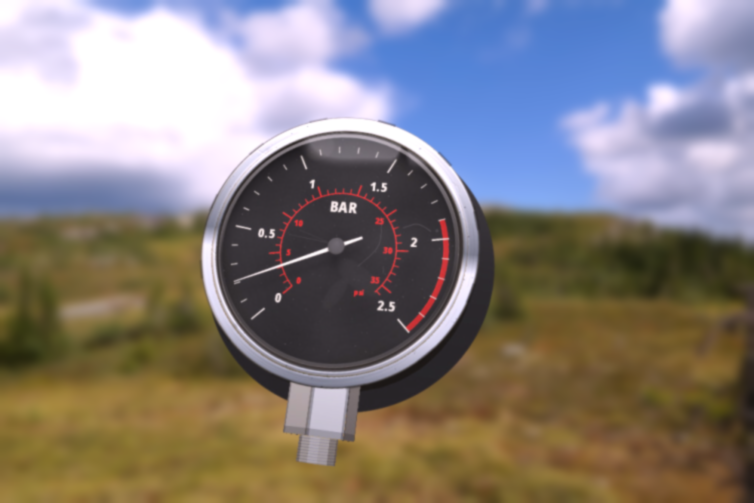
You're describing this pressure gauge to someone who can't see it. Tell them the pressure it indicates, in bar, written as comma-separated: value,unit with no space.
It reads 0.2,bar
